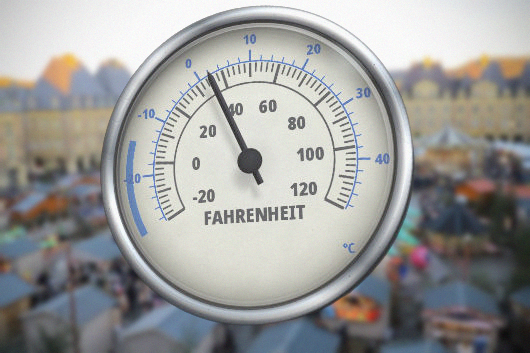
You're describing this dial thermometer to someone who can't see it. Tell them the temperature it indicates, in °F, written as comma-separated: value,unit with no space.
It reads 36,°F
